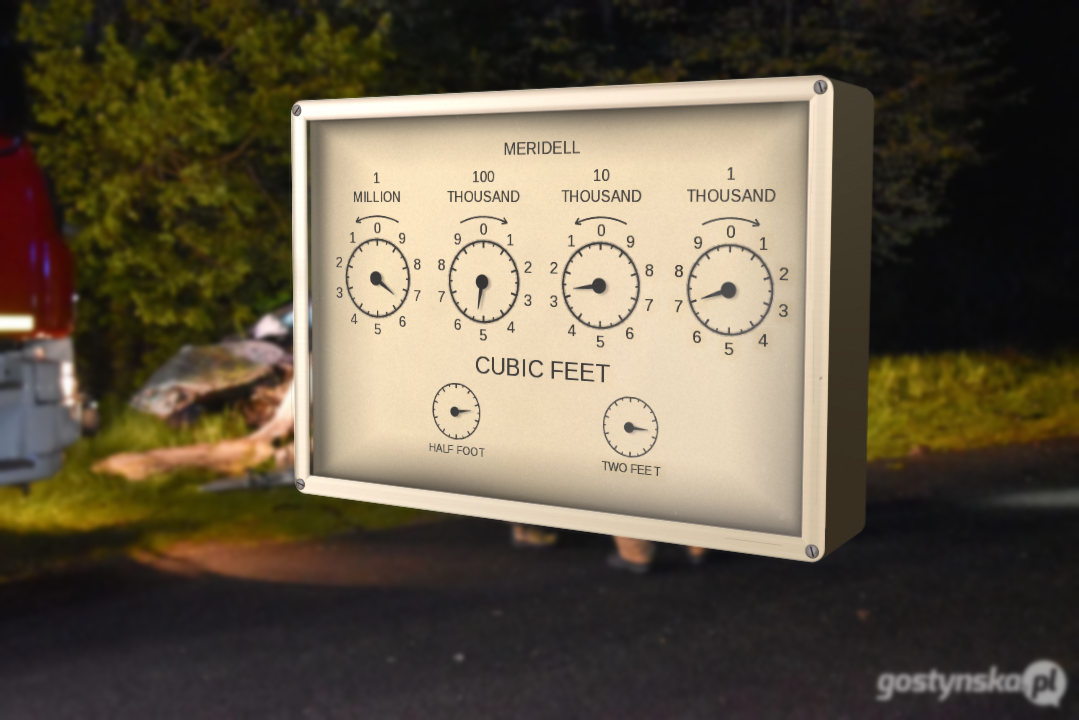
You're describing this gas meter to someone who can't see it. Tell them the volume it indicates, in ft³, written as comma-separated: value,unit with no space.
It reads 652700,ft³
